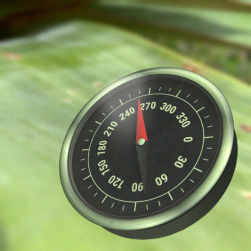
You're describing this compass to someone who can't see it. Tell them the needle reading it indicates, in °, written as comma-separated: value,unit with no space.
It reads 260,°
